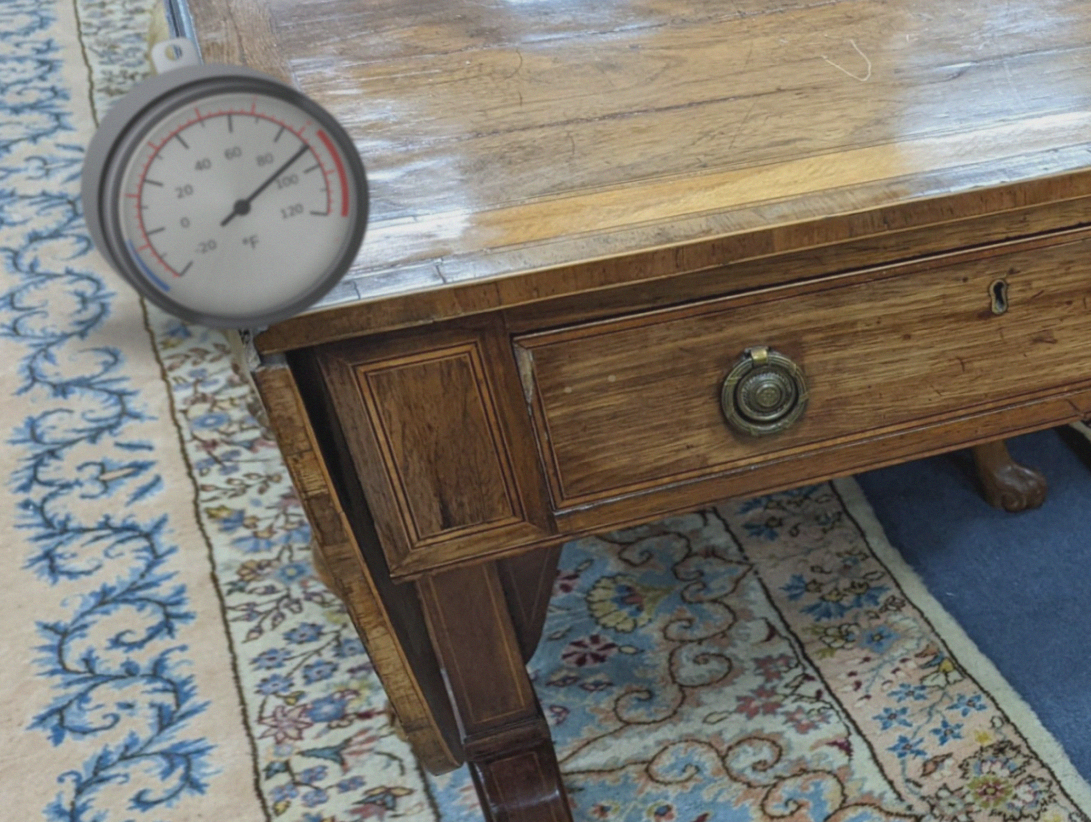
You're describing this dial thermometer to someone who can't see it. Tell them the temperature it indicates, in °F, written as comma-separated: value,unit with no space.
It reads 90,°F
